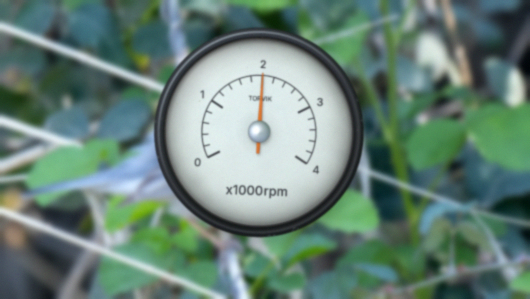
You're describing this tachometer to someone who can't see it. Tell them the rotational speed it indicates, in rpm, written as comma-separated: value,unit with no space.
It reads 2000,rpm
